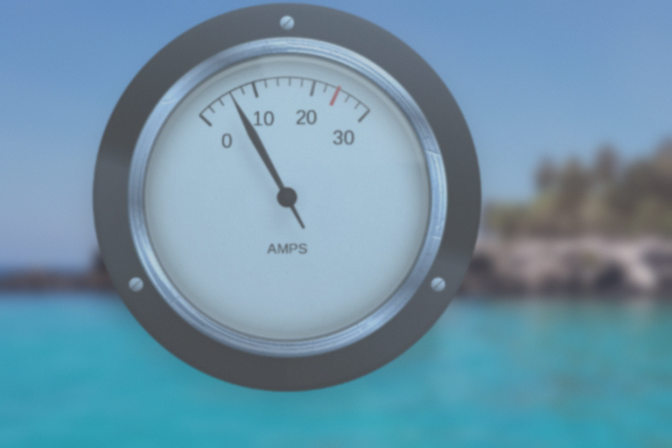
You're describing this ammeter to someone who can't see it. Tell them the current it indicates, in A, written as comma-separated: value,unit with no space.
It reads 6,A
